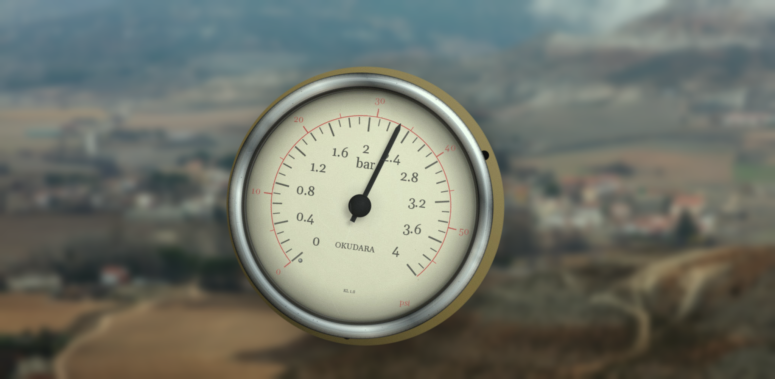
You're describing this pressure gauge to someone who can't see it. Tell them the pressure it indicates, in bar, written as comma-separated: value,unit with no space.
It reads 2.3,bar
